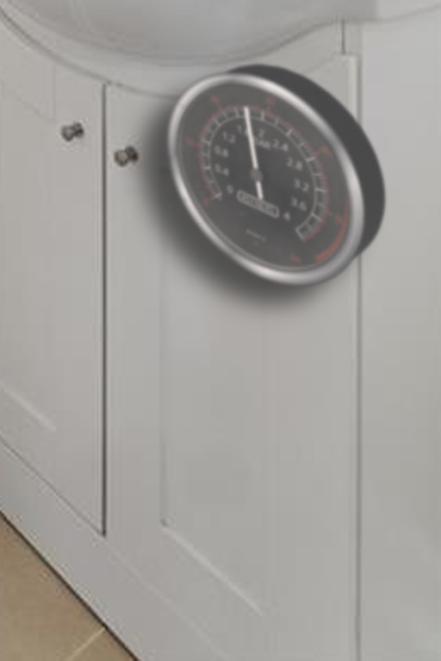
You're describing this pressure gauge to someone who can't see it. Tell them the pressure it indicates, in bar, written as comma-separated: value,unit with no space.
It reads 1.8,bar
